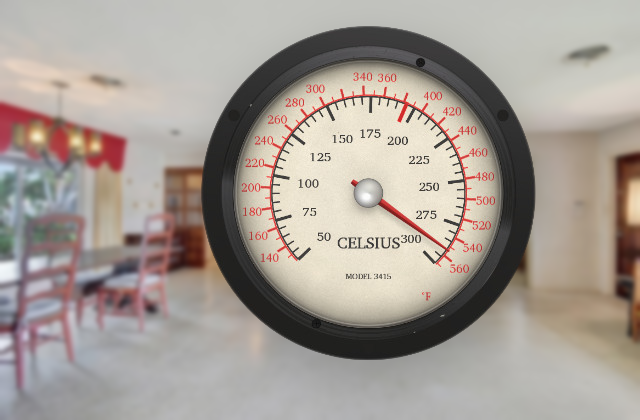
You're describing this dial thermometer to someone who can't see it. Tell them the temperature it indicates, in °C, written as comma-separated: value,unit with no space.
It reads 290,°C
